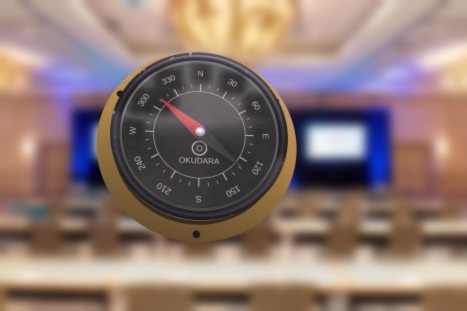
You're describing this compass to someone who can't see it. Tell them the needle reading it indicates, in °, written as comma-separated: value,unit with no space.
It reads 310,°
